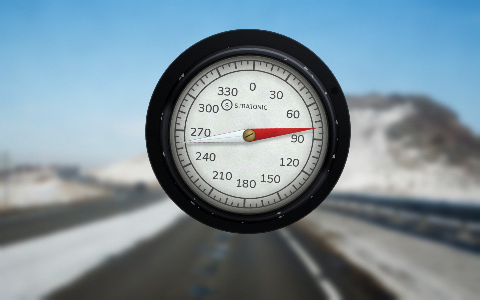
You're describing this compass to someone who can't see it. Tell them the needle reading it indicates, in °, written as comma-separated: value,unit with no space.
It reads 80,°
